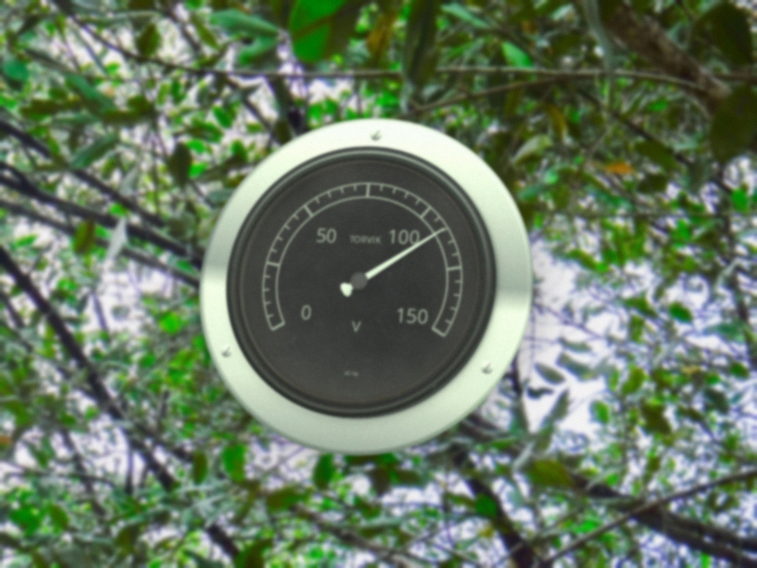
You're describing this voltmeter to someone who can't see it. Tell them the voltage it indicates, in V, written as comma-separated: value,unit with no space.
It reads 110,V
